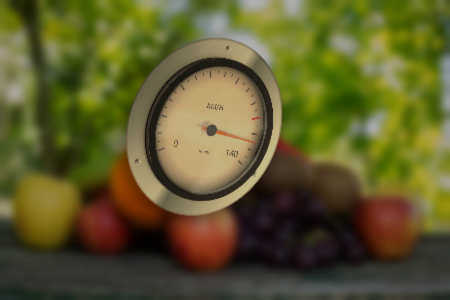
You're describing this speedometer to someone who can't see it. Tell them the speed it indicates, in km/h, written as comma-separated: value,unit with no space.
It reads 125,km/h
